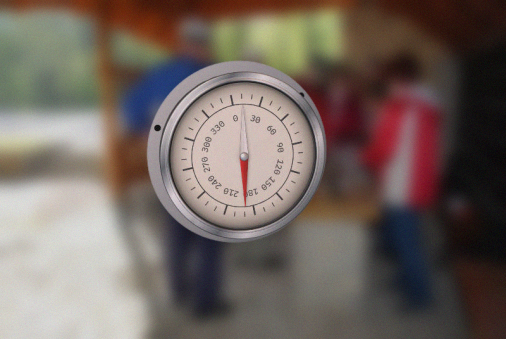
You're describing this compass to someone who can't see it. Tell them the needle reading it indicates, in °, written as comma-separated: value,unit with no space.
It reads 190,°
